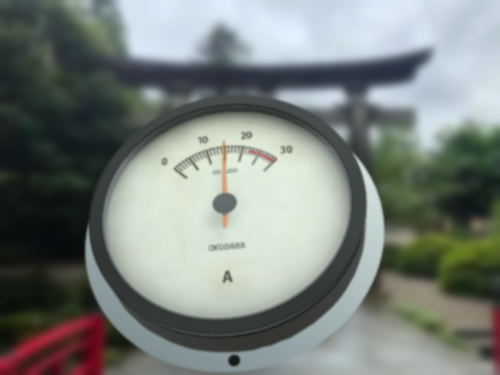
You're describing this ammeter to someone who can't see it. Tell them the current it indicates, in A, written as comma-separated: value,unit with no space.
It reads 15,A
